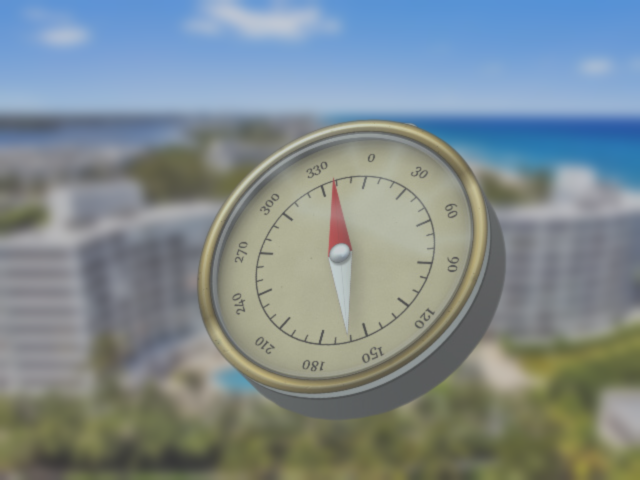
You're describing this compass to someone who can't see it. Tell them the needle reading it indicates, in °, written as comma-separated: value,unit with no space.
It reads 340,°
